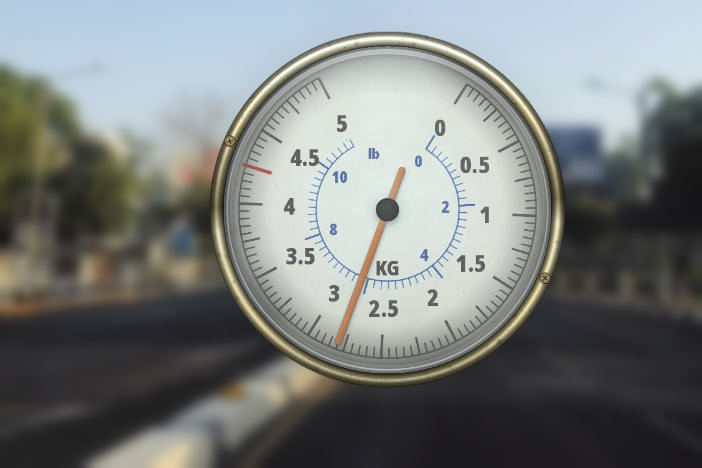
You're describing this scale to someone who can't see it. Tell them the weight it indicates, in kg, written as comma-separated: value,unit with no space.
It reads 2.8,kg
